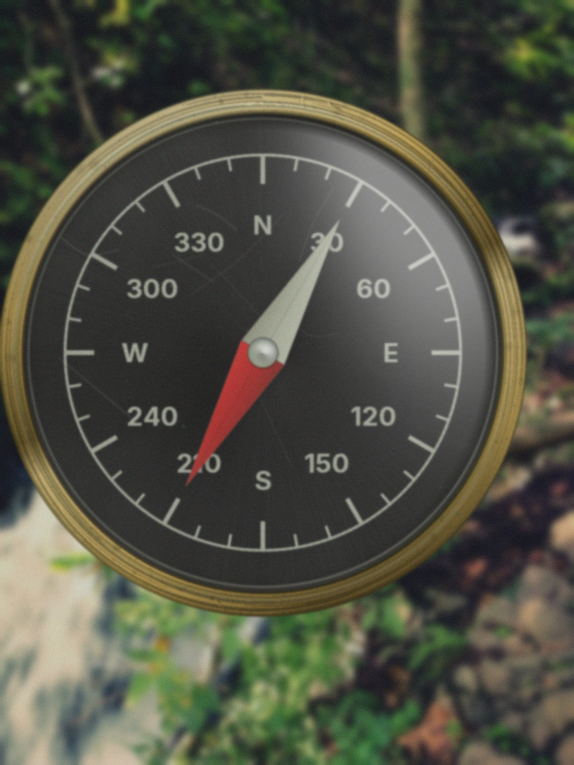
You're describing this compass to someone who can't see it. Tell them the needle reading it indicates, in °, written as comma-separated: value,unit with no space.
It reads 210,°
